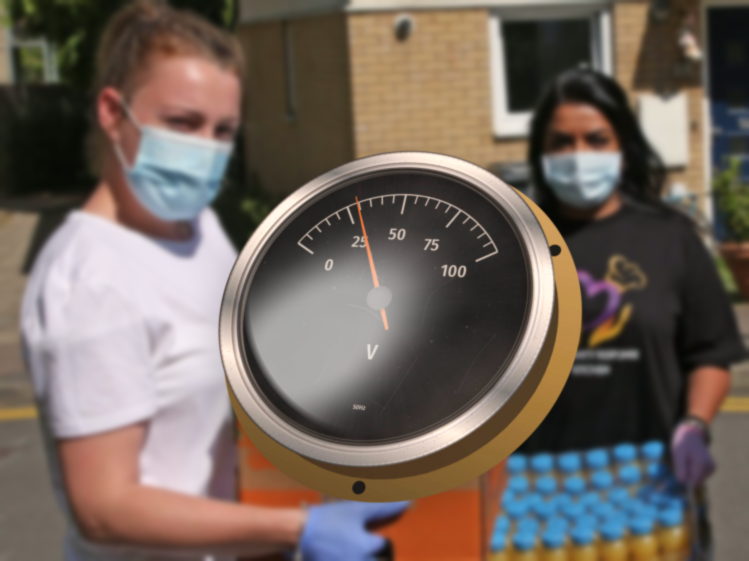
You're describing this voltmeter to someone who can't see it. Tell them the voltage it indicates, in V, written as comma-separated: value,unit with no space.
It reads 30,V
